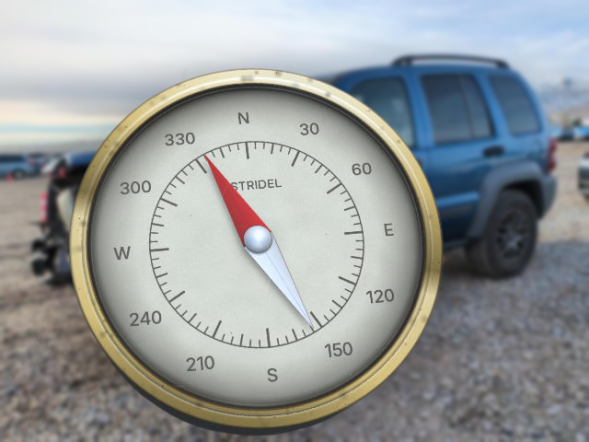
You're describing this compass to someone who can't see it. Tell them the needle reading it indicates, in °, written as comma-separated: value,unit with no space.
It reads 335,°
